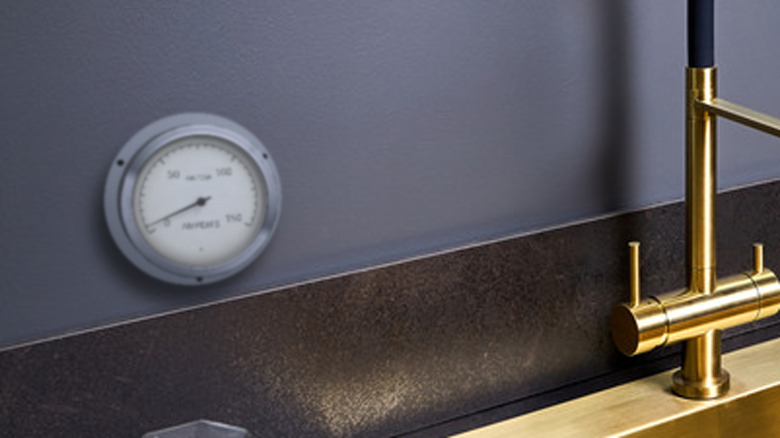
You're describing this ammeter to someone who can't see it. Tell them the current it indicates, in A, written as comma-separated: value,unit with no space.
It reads 5,A
